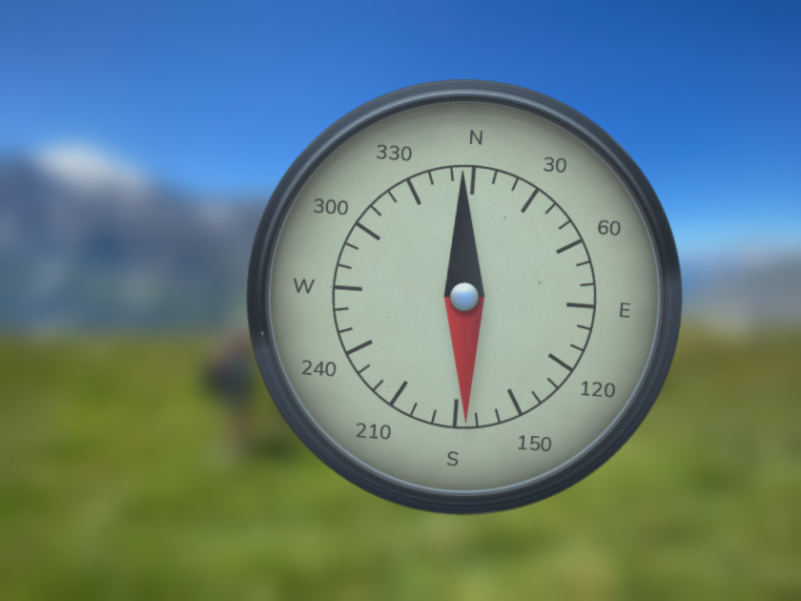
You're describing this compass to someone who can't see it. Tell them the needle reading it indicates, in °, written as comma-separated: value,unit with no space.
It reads 175,°
